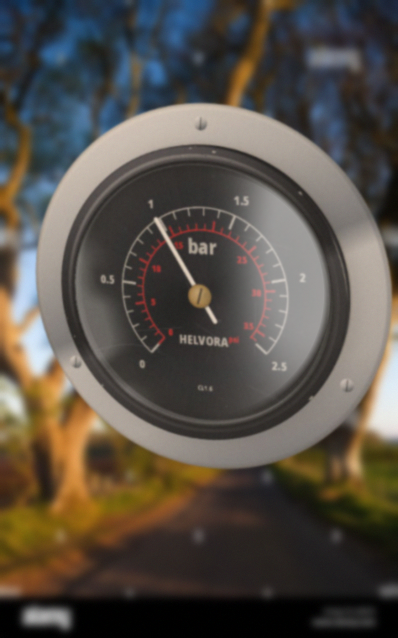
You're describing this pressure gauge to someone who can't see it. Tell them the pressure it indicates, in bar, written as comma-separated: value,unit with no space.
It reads 1,bar
